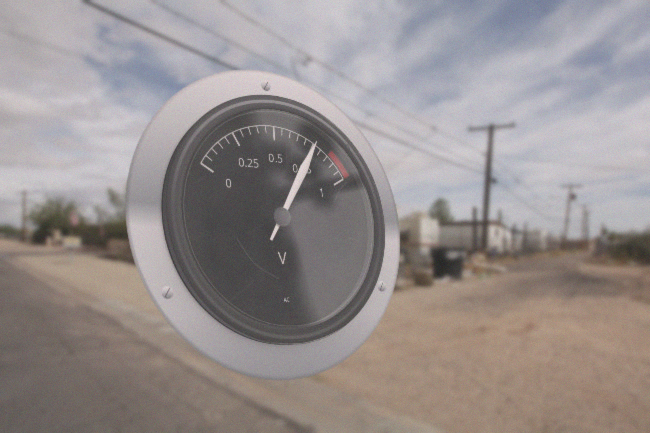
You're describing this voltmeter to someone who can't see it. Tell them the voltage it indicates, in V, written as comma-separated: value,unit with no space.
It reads 0.75,V
